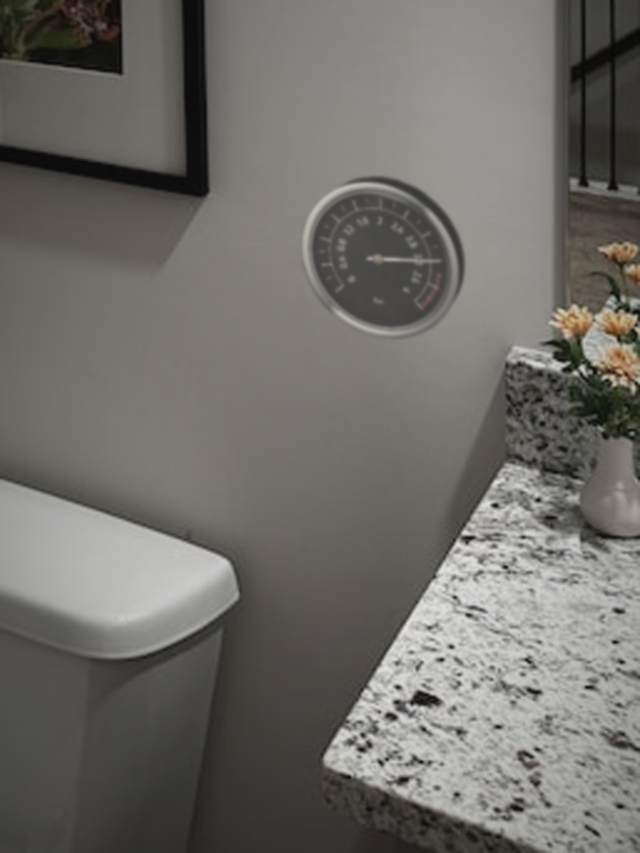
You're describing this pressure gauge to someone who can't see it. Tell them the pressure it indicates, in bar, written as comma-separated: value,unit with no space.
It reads 3.2,bar
